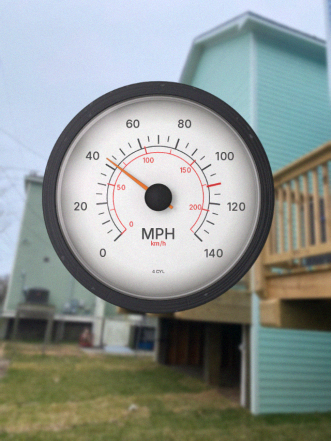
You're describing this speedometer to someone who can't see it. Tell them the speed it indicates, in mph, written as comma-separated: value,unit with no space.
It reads 42.5,mph
